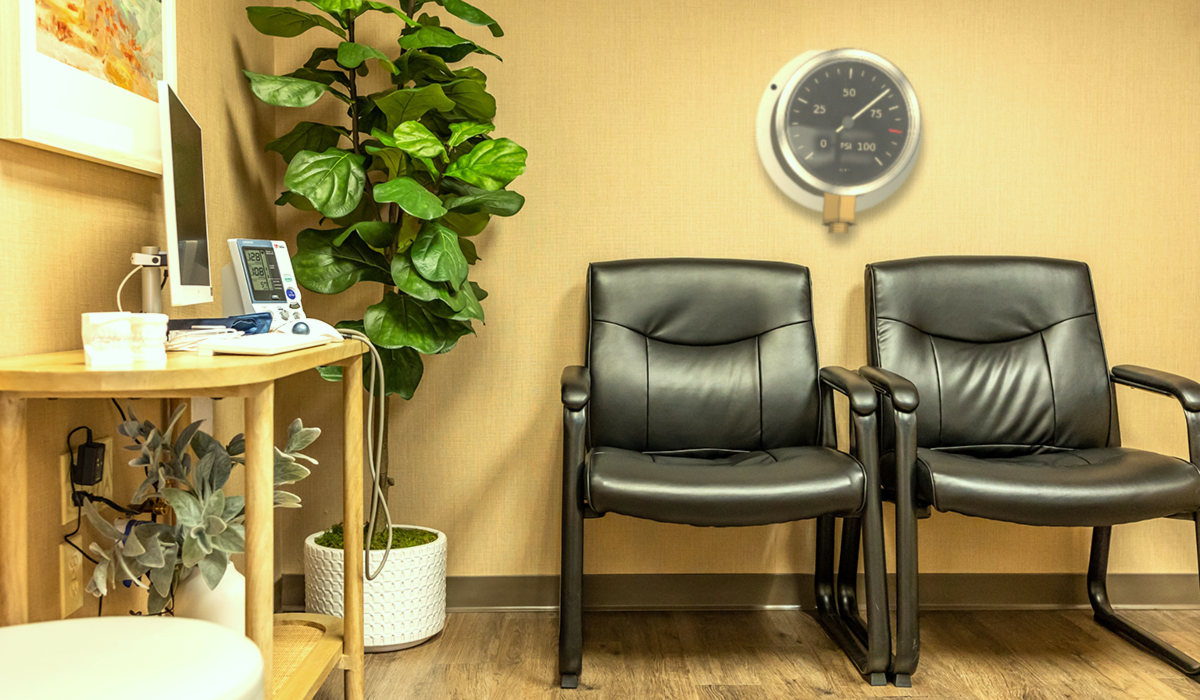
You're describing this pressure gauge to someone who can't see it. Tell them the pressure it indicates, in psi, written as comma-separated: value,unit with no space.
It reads 67.5,psi
